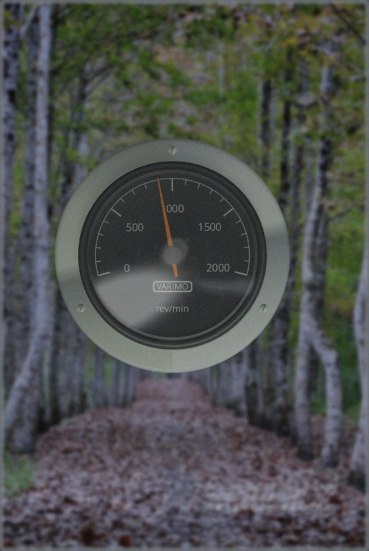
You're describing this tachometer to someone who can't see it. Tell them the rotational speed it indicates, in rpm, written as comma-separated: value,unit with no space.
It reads 900,rpm
